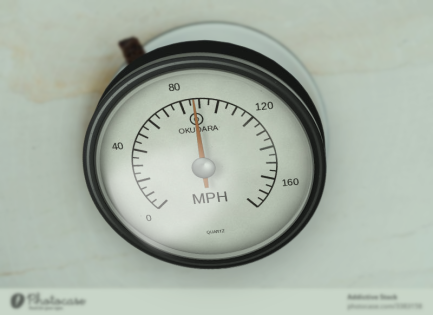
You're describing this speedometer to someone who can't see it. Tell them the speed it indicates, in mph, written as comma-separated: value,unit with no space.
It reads 87.5,mph
